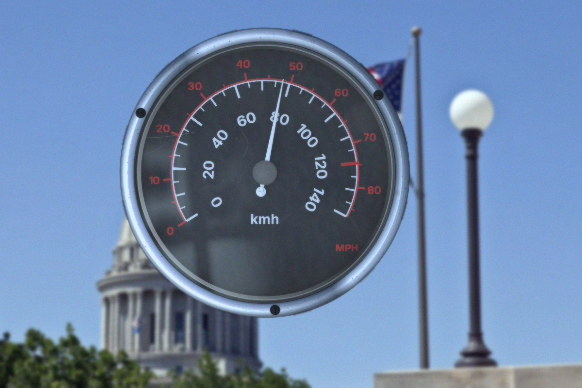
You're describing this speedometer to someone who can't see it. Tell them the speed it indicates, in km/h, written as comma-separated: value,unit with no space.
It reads 77.5,km/h
